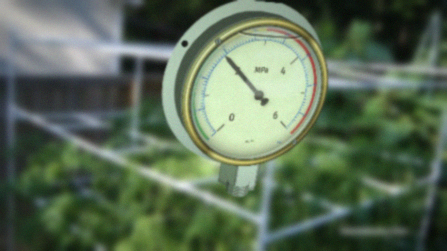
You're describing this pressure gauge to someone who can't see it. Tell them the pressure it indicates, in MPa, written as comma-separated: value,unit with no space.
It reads 2,MPa
